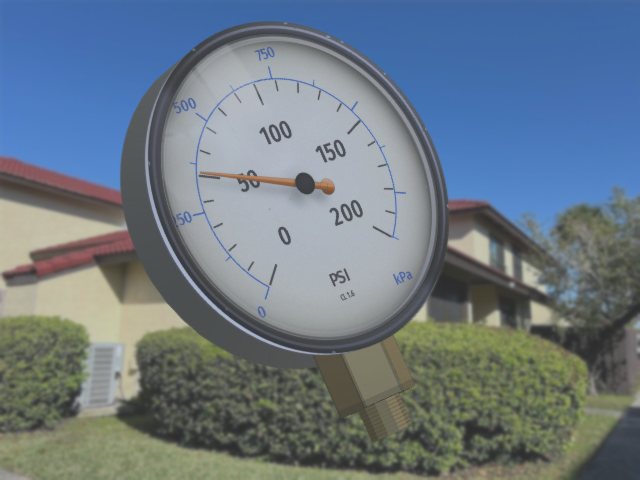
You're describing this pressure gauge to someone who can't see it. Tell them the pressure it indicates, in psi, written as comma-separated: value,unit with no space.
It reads 50,psi
